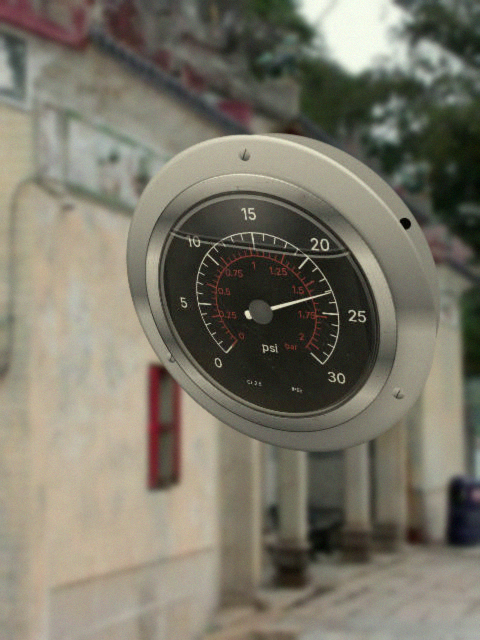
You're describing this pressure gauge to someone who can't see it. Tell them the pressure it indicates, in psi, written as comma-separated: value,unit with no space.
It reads 23,psi
